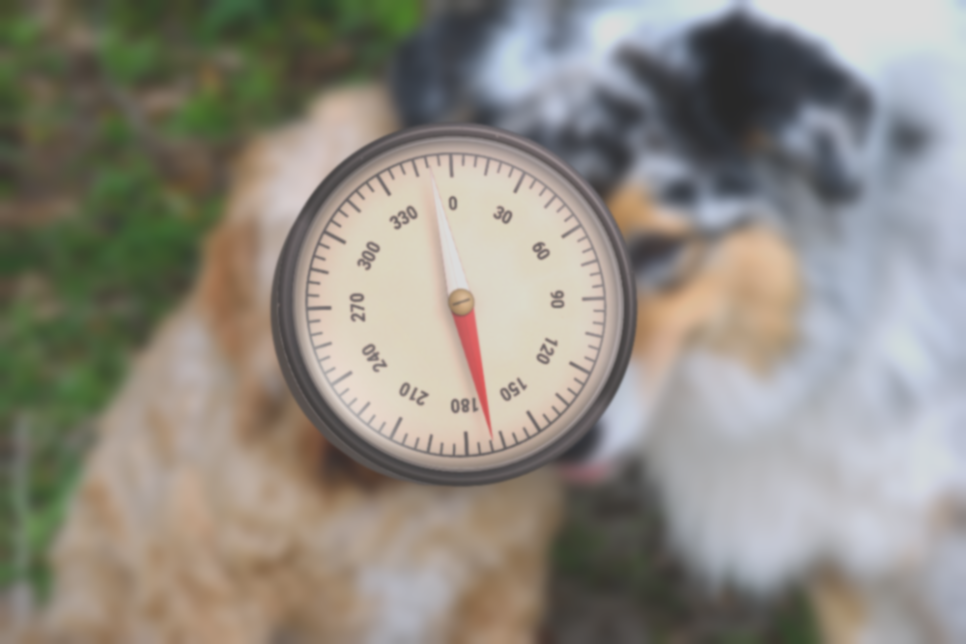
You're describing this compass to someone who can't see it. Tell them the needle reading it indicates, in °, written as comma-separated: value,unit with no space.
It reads 170,°
